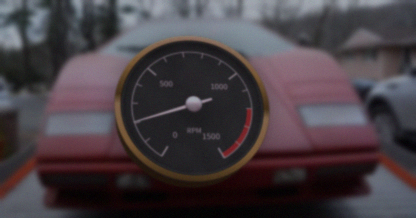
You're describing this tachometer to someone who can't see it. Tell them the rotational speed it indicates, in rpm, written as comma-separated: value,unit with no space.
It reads 200,rpm
